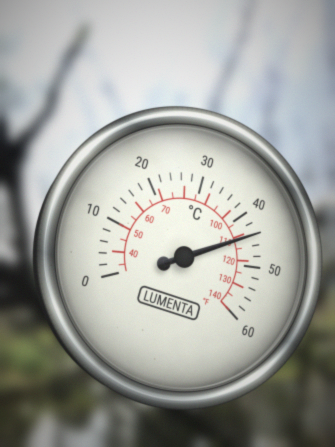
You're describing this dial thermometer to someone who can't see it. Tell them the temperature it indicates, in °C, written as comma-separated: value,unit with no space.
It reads 44,°C
